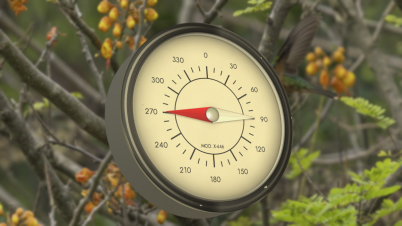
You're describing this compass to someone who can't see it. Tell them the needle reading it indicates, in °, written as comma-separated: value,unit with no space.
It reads 270,°
